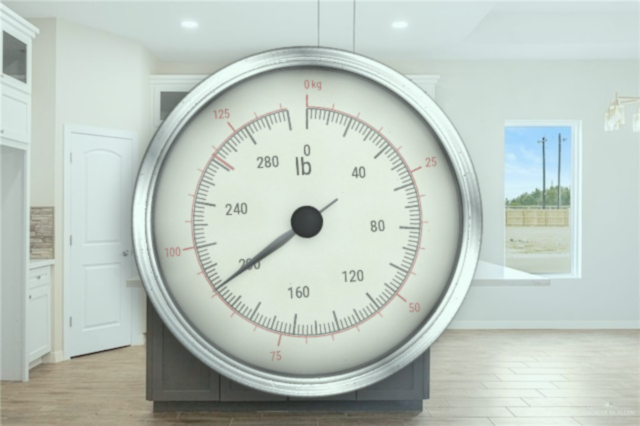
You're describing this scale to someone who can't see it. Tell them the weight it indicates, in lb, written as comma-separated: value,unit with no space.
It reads 200,lb
